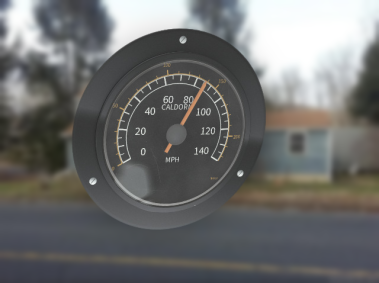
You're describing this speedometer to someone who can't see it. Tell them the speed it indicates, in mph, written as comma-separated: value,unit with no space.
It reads 85,mph
